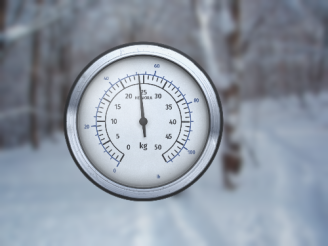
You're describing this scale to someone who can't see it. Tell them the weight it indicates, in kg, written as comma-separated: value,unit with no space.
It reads 24,kg
